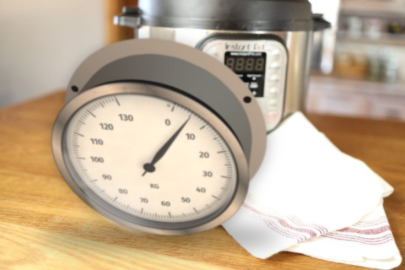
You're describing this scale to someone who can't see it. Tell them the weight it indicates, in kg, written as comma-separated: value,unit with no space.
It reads 5,kg
